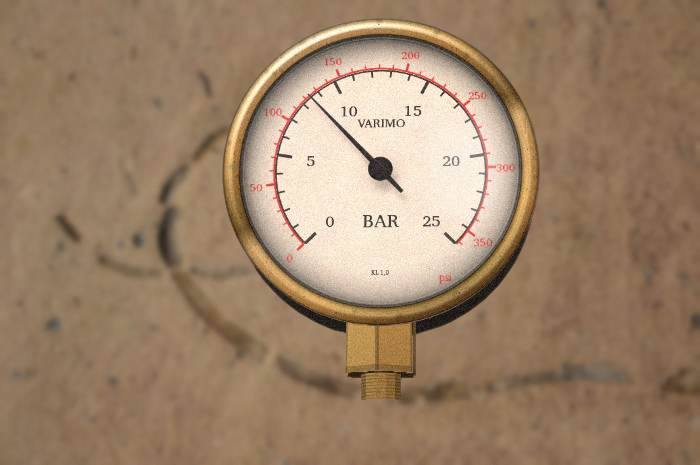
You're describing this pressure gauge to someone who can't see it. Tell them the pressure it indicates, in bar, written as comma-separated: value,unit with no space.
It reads 8.5,bar
